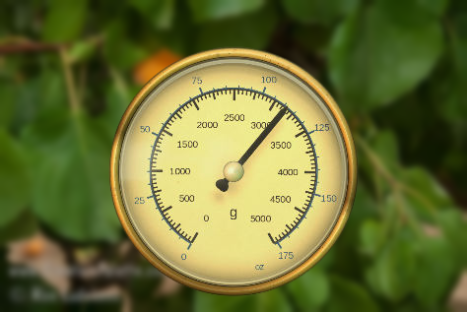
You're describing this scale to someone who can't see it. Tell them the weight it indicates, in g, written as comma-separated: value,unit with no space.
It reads 3150,g
